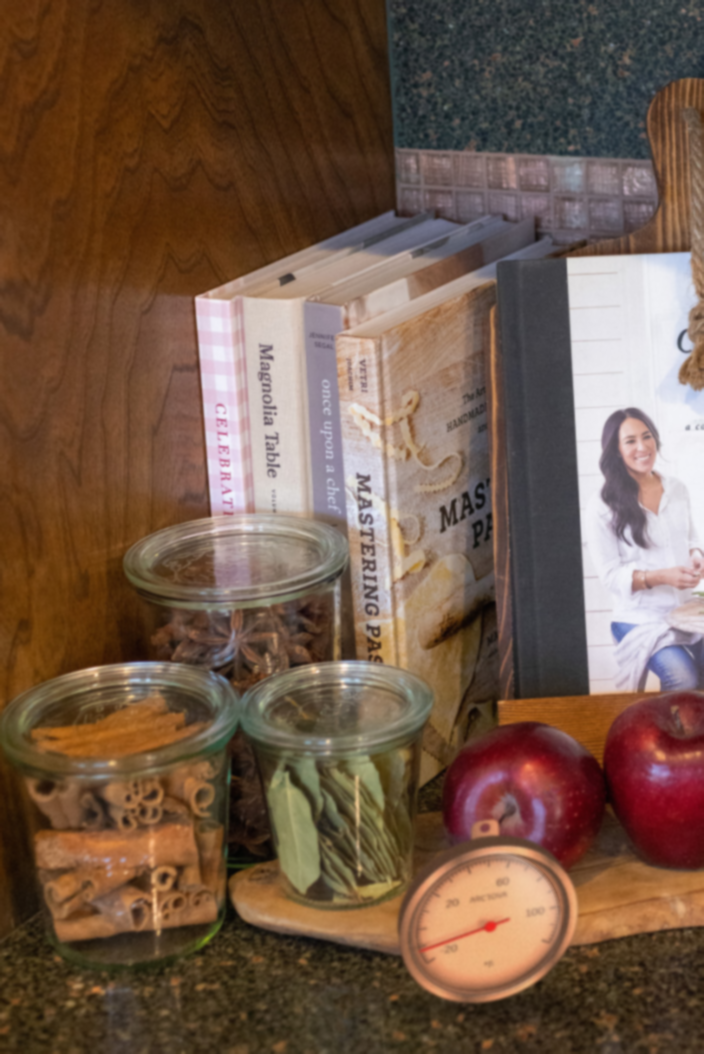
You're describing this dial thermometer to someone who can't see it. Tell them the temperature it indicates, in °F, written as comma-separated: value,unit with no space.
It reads -10,°F
